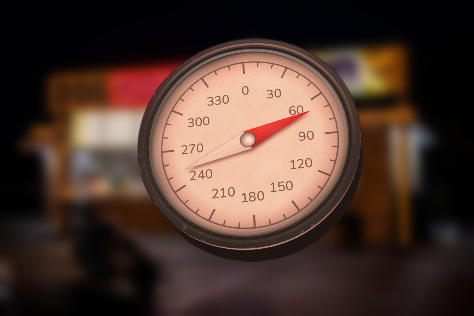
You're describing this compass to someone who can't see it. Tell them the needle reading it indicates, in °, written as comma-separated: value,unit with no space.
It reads 70,°
